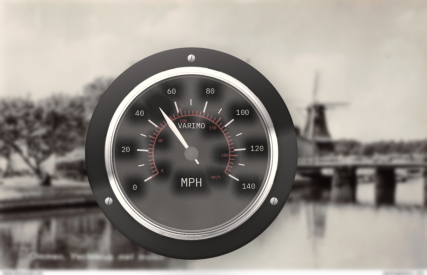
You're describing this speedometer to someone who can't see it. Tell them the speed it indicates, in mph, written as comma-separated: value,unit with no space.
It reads 50,mph
